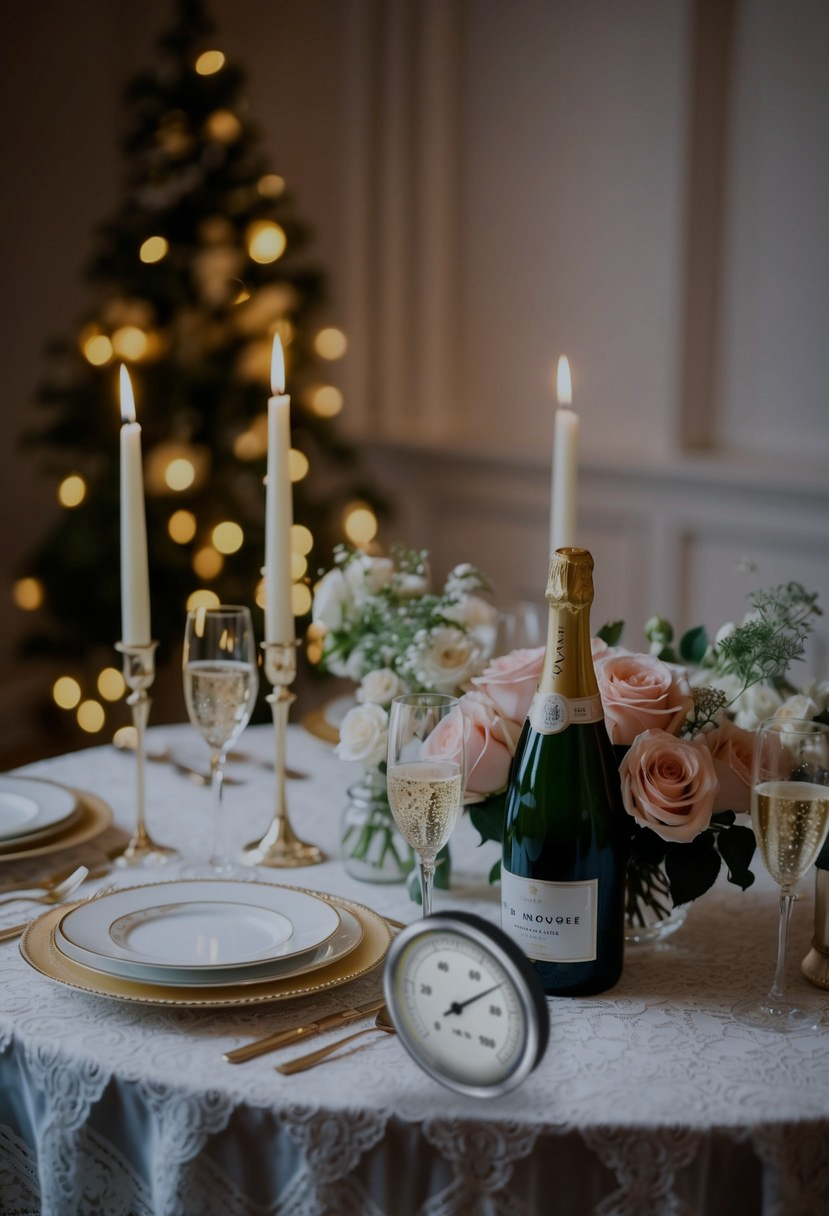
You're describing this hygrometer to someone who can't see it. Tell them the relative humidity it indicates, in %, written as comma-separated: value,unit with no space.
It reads 70,%
